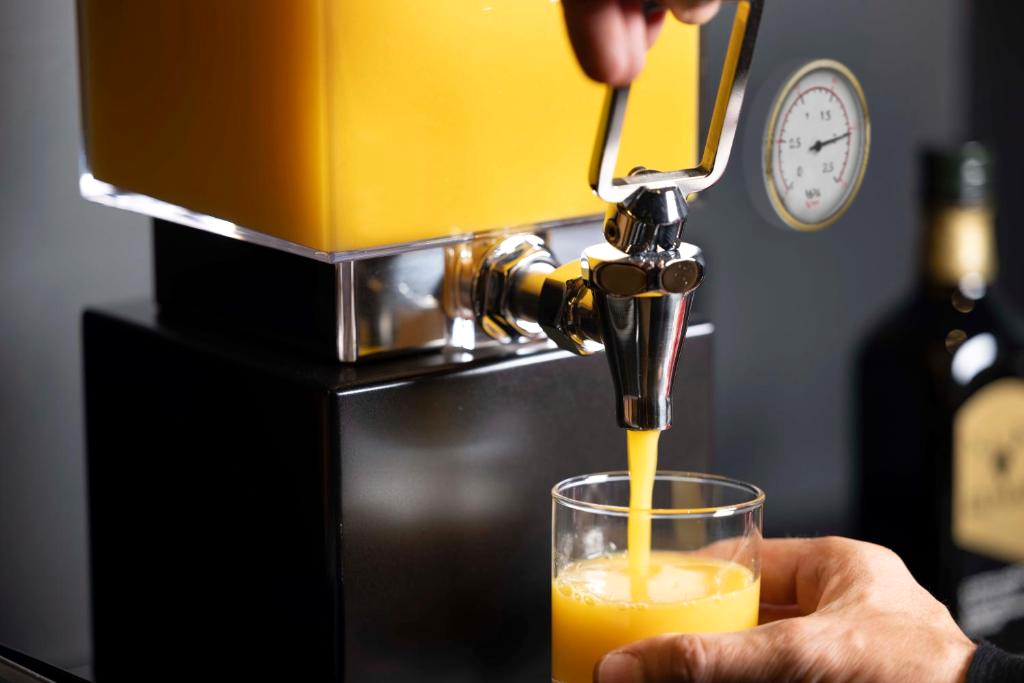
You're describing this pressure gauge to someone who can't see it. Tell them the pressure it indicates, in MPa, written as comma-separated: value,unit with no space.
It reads 2,MPa
